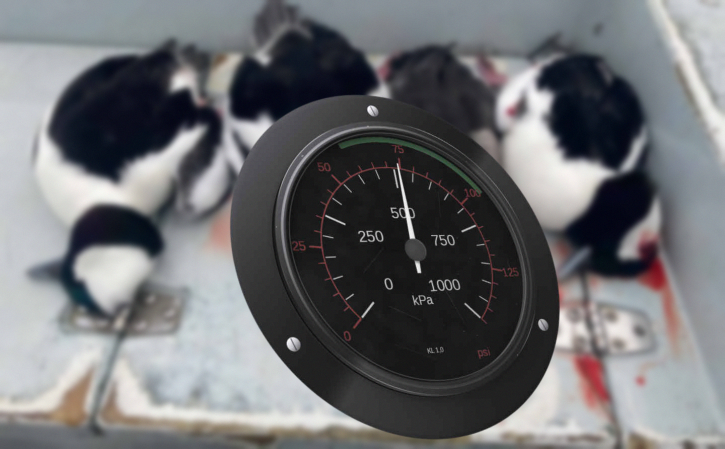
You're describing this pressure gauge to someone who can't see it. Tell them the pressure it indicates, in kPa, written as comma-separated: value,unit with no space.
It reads 500,kPa
